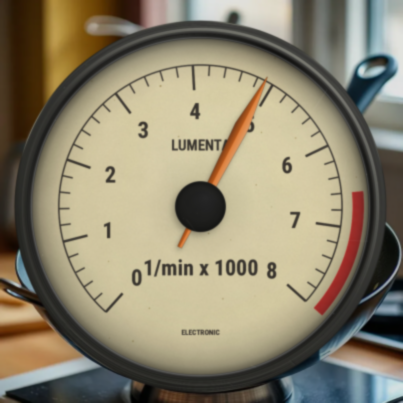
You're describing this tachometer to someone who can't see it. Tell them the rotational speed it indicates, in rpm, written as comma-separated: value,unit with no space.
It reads 4900,rpm
